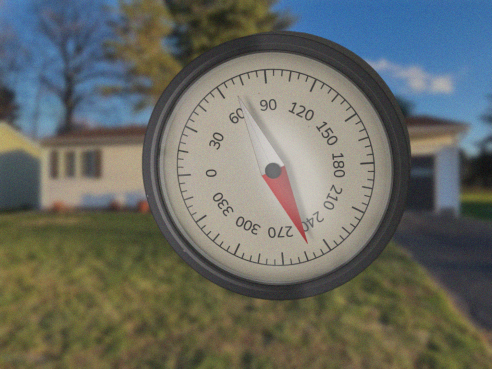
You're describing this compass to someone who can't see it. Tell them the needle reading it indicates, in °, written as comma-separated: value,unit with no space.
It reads 250,°
